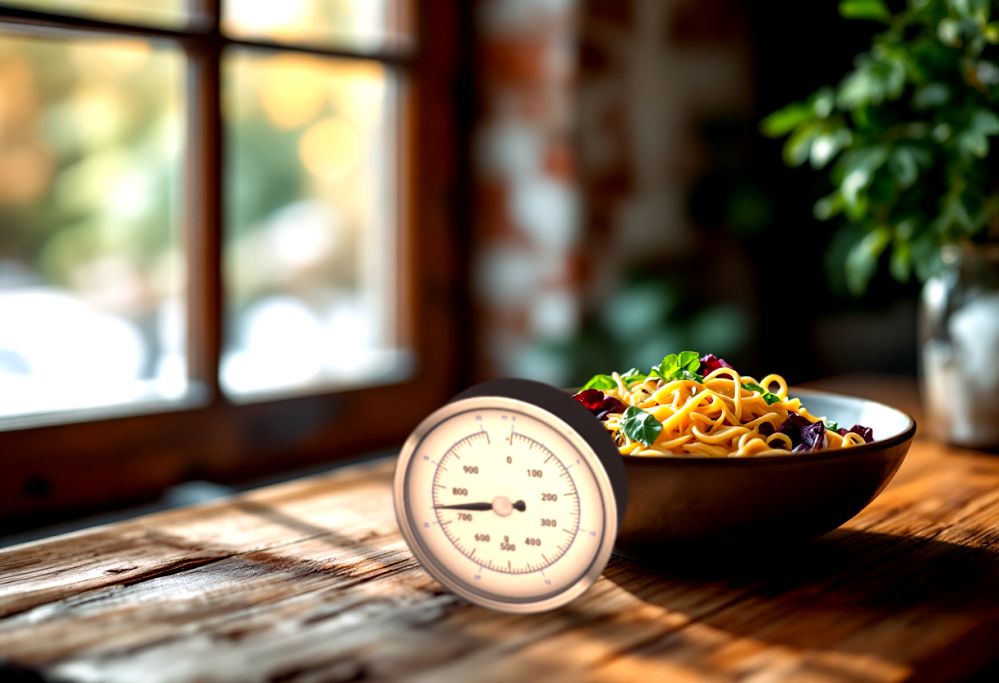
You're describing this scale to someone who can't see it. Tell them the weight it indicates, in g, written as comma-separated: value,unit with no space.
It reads 750,g
